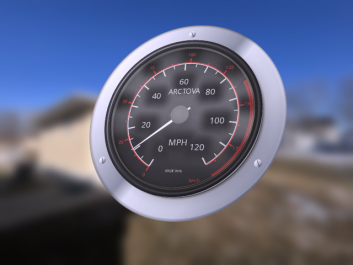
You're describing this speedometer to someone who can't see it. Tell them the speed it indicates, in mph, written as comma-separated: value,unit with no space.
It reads 10,mph
